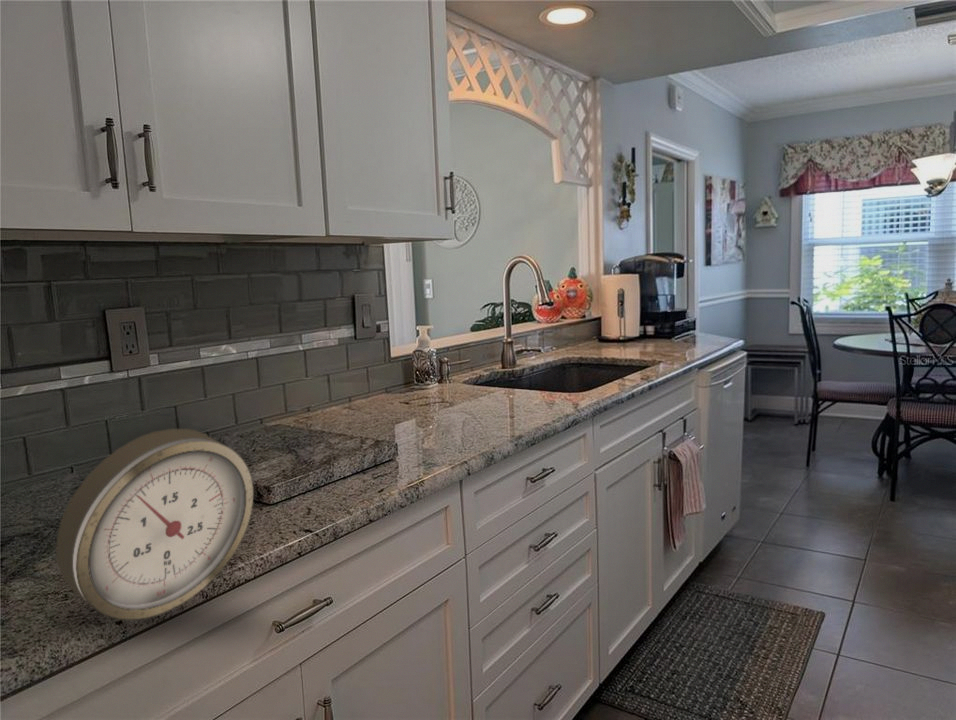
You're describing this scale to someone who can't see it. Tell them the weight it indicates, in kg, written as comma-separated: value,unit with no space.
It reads 1.2,kg
